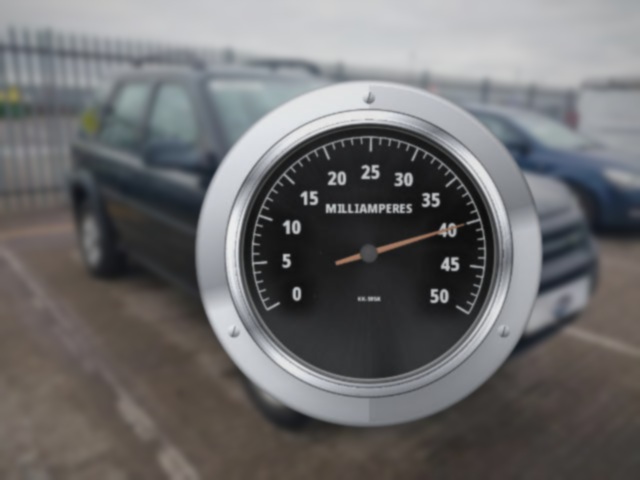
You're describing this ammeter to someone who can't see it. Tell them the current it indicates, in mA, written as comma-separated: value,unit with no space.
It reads 40,mA
